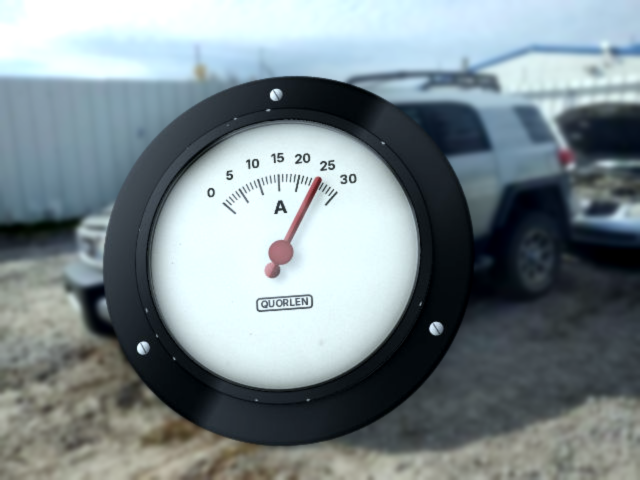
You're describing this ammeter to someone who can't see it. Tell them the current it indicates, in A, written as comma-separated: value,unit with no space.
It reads 25,A
